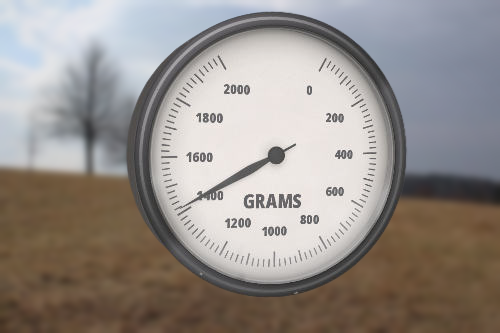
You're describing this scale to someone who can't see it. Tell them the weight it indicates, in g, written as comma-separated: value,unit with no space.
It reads 1420,g
